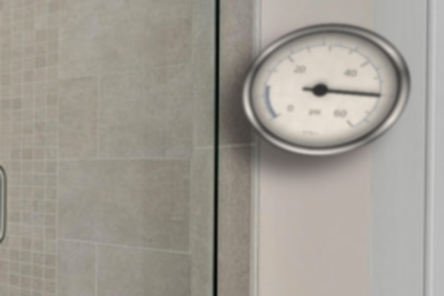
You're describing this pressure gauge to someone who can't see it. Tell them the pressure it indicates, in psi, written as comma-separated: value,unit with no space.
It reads 50,psi
